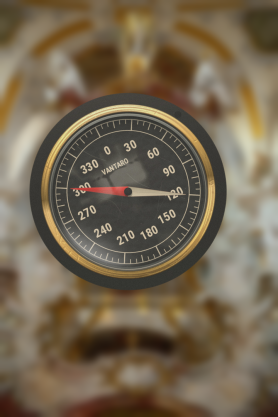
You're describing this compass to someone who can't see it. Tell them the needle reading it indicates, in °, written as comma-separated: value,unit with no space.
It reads 300,°
